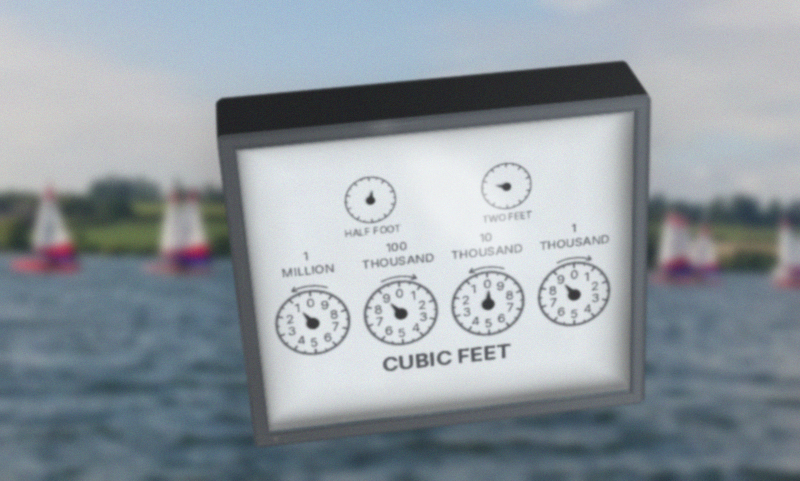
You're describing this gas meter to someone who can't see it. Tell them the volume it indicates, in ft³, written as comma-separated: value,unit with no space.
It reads 89900,ft³
